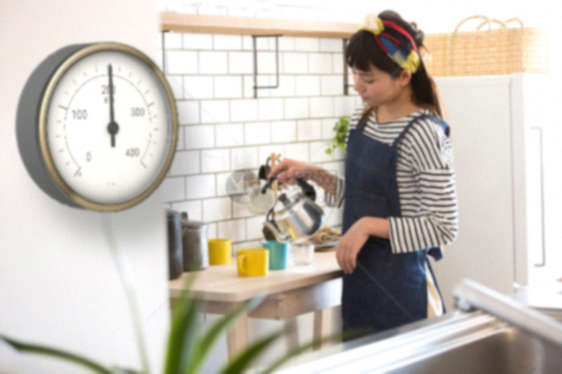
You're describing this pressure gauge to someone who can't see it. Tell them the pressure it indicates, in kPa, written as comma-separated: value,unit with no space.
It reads 200,kPa
